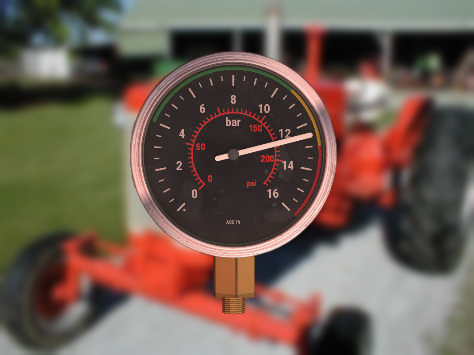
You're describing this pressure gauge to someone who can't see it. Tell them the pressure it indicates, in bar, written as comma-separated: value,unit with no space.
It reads 12.5,bar
